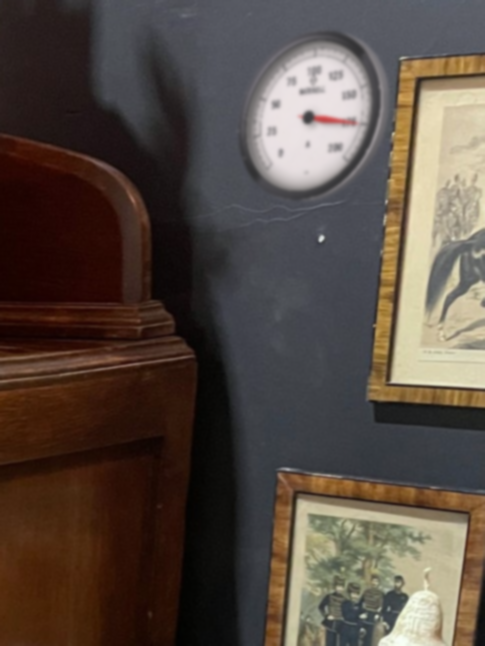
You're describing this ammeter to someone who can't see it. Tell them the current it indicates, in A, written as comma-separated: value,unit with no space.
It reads 175,A
